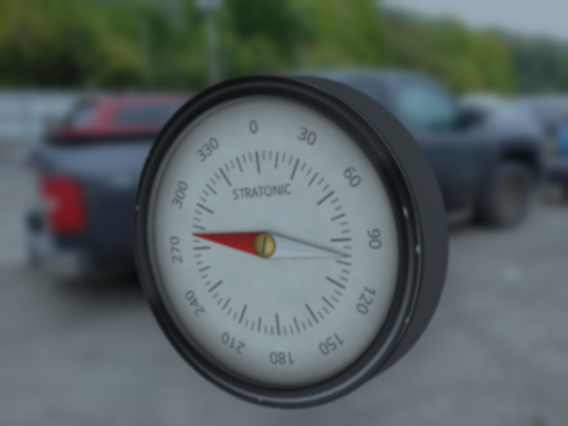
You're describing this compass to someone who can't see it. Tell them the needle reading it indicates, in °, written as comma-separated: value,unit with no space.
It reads 280,°
